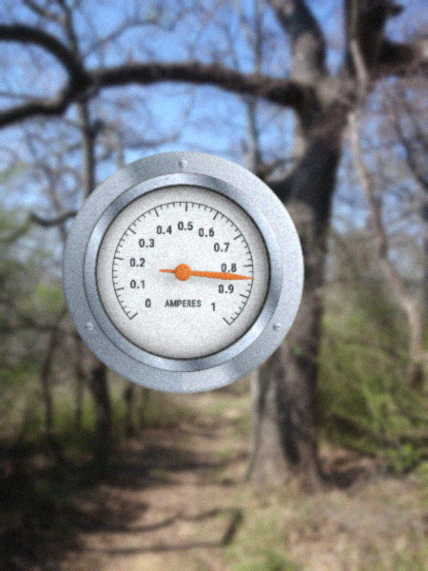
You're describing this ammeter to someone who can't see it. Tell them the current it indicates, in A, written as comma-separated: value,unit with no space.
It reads 0.84,A
